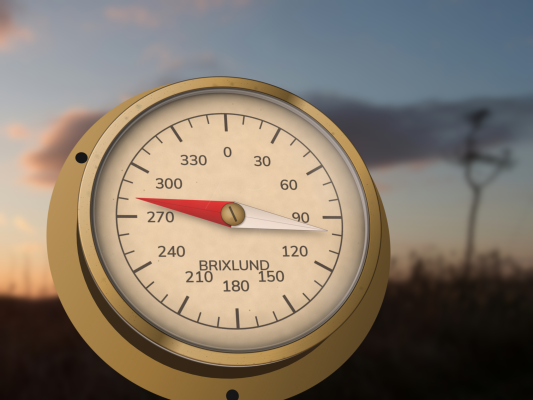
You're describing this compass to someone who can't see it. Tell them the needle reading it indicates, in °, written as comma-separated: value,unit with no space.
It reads 280,°
